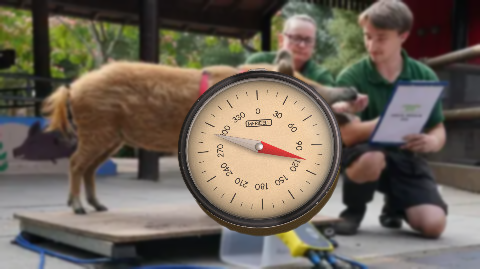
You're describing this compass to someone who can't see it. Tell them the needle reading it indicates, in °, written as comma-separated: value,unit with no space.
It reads 110,°
